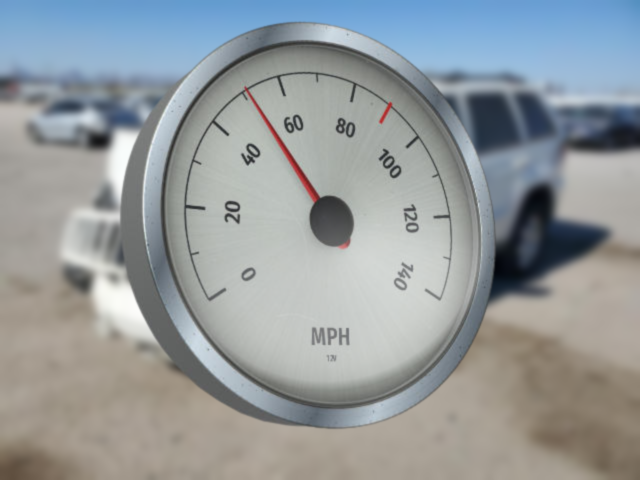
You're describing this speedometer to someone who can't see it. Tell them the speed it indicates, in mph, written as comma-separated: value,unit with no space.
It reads 50,mph
